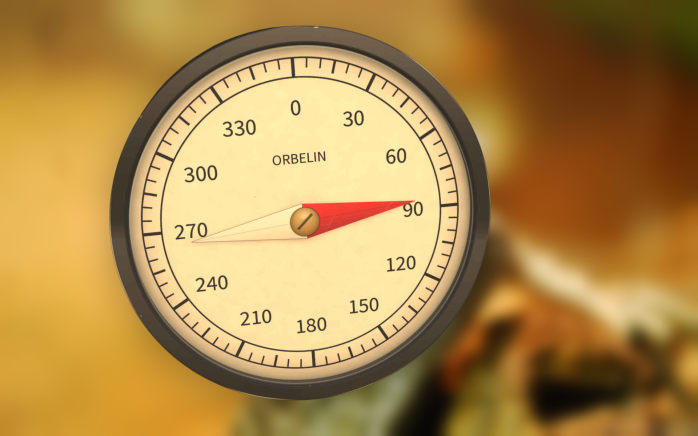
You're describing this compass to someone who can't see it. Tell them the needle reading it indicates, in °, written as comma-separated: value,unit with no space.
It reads 85,°
